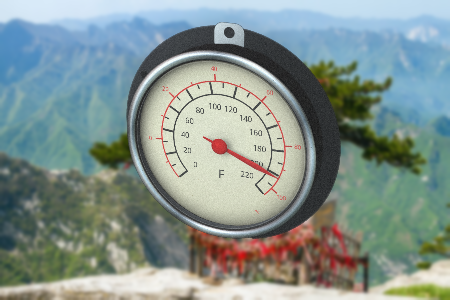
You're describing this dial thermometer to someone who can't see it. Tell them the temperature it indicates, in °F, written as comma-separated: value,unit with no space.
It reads 200,°F
